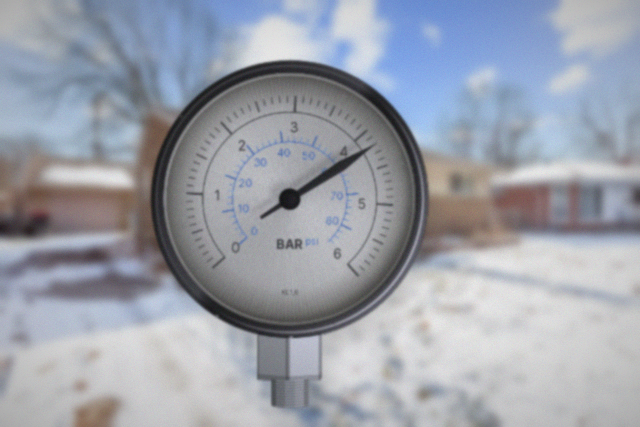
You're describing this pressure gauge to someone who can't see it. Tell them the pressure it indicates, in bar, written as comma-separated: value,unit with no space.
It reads 4.2,bar
